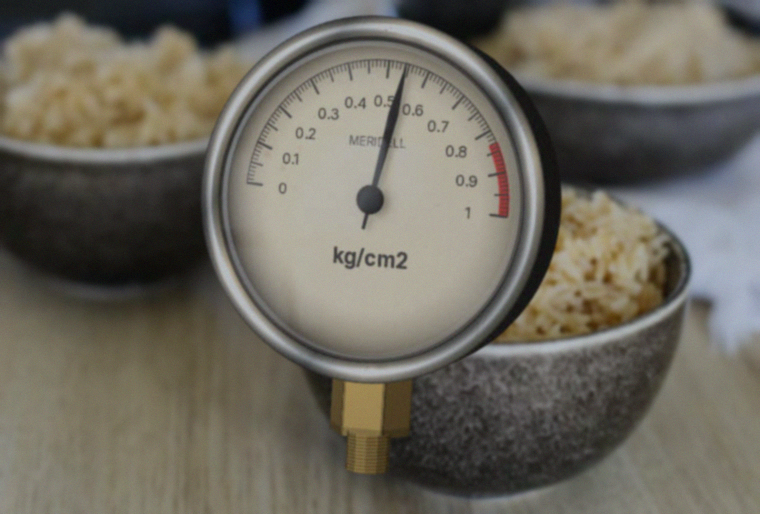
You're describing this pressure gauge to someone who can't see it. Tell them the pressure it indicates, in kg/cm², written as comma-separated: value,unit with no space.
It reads 0.55,kg/cm²
